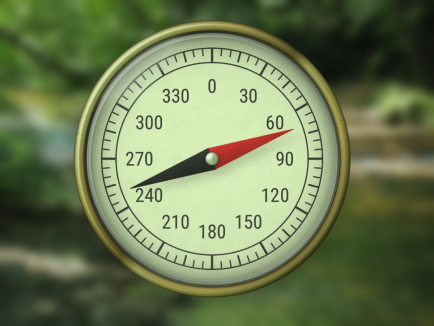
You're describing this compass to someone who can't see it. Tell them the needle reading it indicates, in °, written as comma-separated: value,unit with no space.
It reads 70,°
